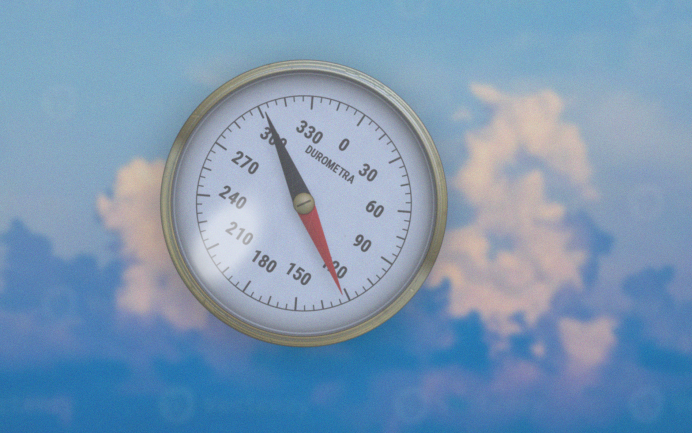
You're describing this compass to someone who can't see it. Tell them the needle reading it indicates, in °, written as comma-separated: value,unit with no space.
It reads 122.5,°
